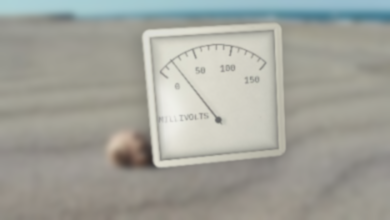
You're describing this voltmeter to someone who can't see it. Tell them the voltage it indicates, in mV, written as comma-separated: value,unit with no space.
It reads 20,mV
